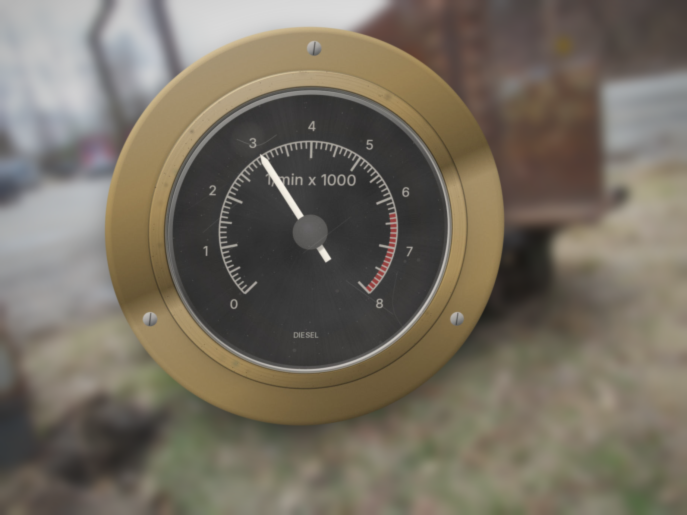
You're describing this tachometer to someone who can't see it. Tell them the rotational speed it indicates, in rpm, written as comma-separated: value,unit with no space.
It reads 3000,rpm
